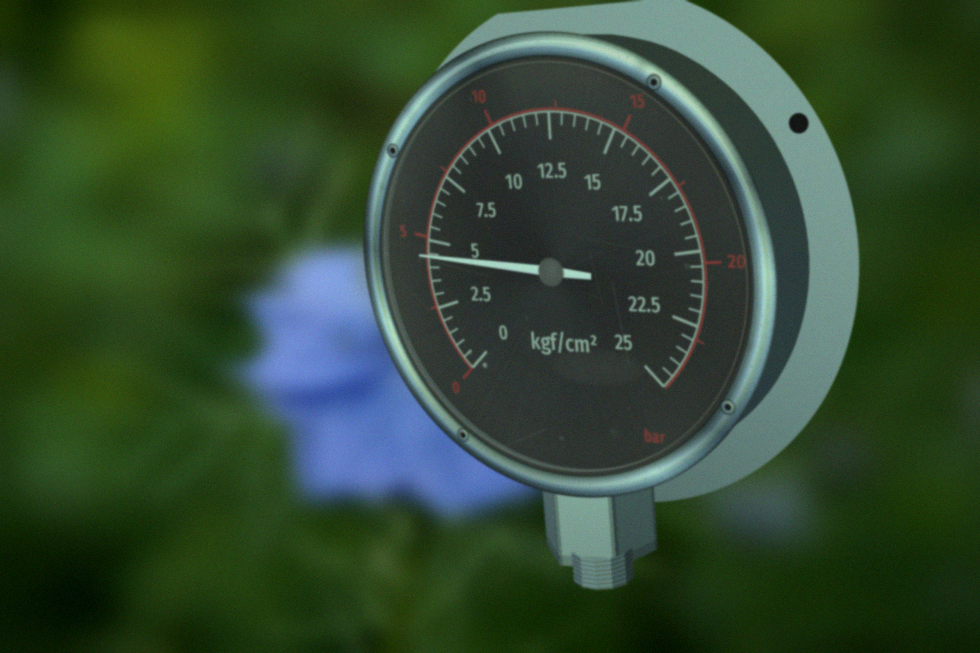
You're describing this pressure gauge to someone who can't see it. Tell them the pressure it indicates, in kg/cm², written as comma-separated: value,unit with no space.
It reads 4.5,kg/cm²
